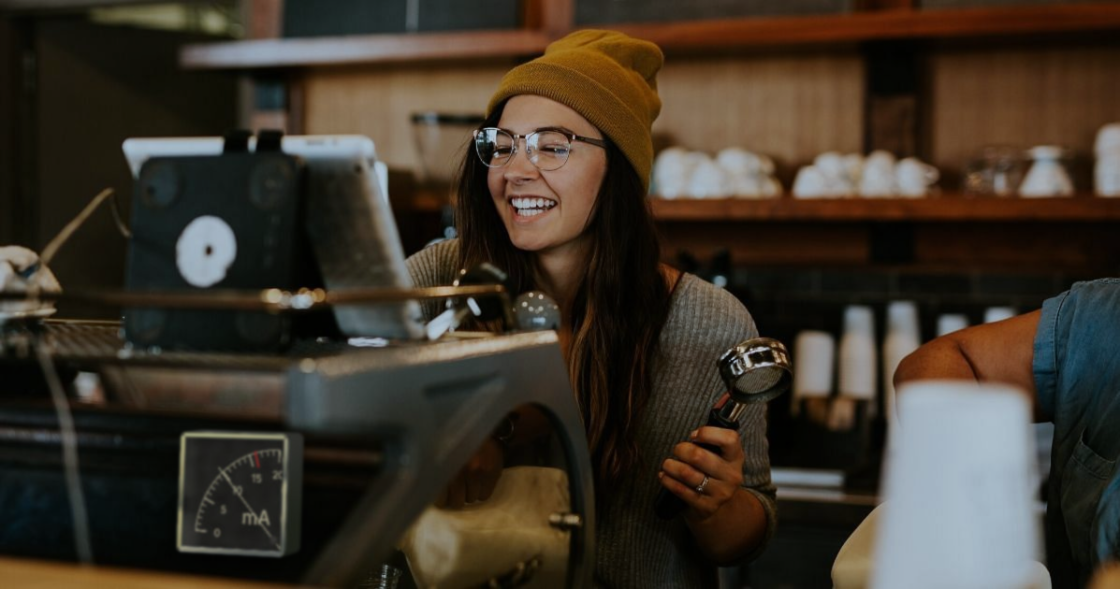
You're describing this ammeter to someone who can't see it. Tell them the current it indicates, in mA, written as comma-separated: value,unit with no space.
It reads 10,mA
